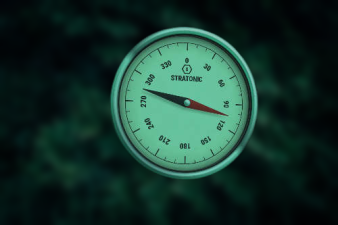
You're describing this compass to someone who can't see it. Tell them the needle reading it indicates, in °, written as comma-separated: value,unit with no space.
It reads 105,°
